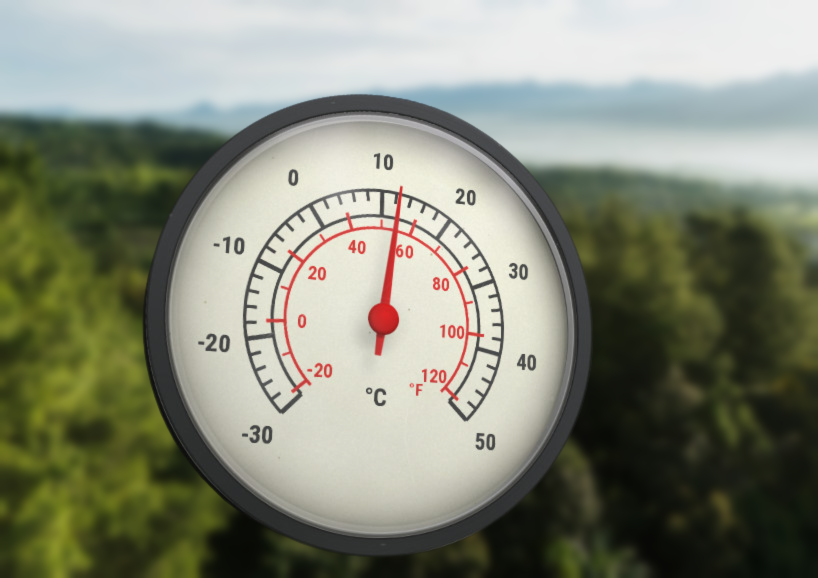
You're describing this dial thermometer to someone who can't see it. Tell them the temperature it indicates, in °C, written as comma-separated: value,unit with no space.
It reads 12,°C
